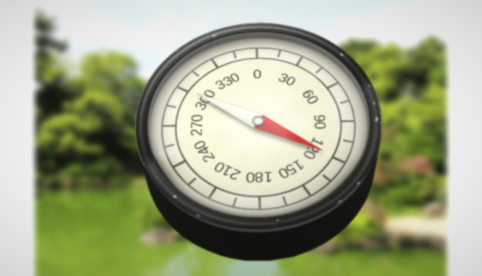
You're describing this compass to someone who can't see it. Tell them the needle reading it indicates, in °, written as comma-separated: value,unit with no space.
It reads 120,°
